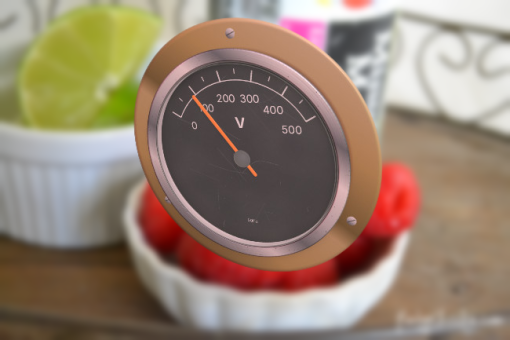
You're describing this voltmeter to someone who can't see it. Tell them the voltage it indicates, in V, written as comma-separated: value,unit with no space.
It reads 100,V
